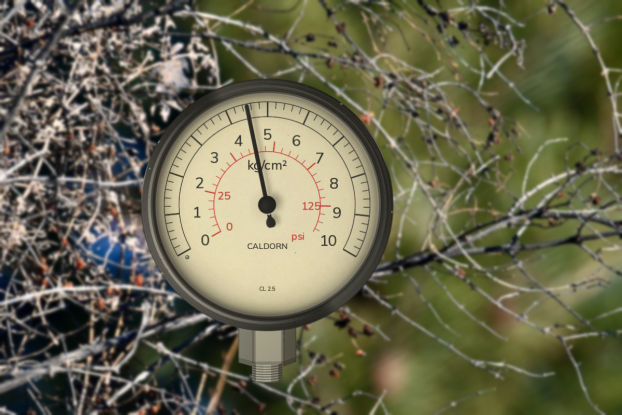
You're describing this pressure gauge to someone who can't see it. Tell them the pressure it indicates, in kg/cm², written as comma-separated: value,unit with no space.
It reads 4.5,kg/cm²
